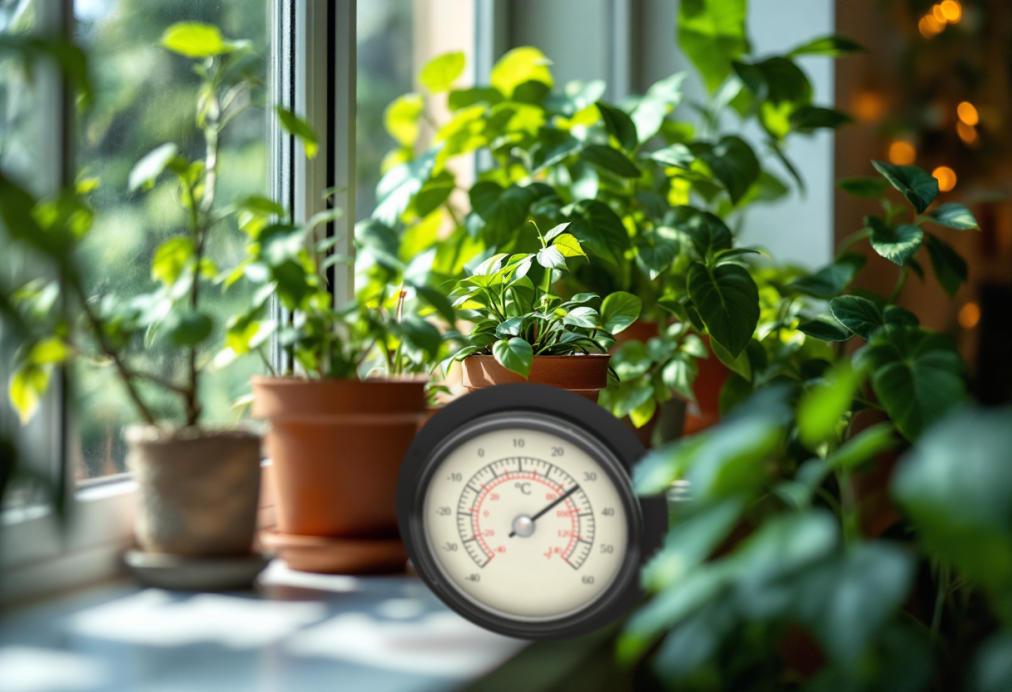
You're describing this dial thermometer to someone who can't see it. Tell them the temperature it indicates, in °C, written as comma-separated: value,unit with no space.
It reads 30,°C
